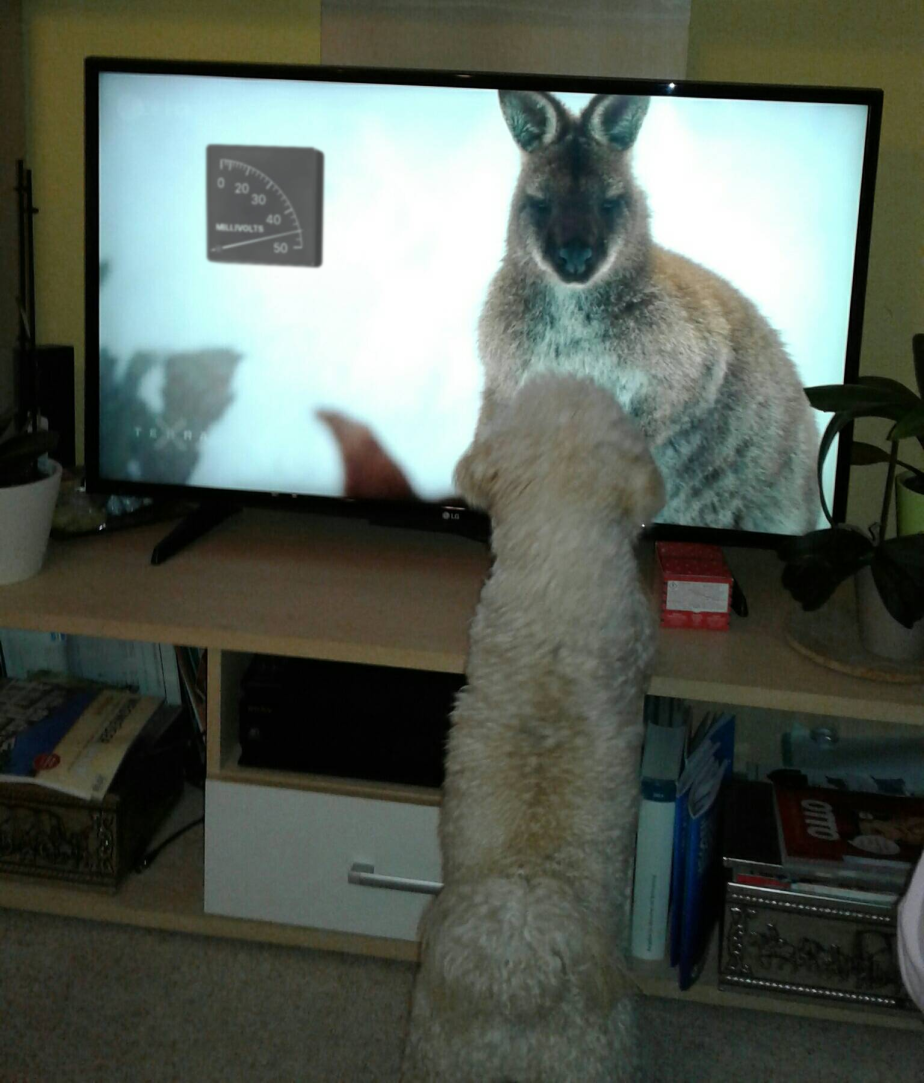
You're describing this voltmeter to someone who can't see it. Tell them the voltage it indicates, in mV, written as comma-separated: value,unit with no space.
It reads 46,mV
